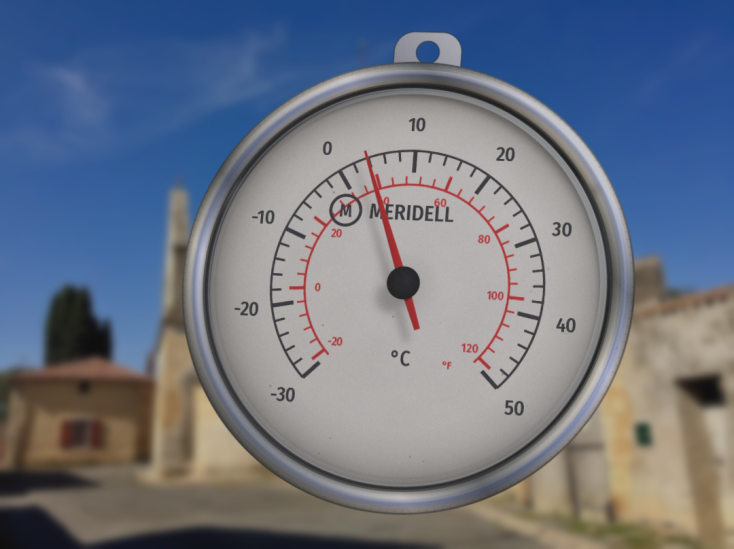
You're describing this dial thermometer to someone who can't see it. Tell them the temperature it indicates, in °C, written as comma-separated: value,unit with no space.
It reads 4,°C
